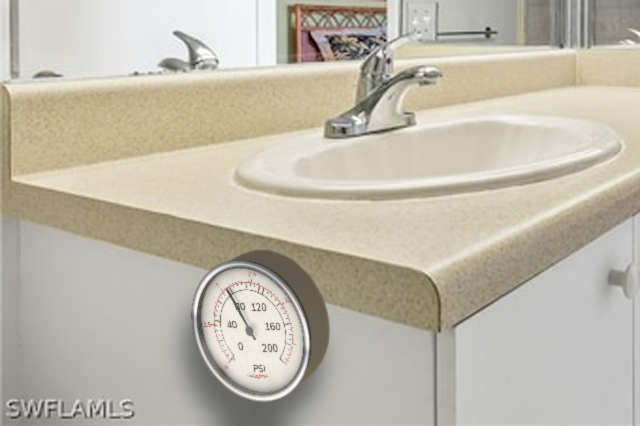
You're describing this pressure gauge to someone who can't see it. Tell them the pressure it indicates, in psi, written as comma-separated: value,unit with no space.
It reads 80,psi
